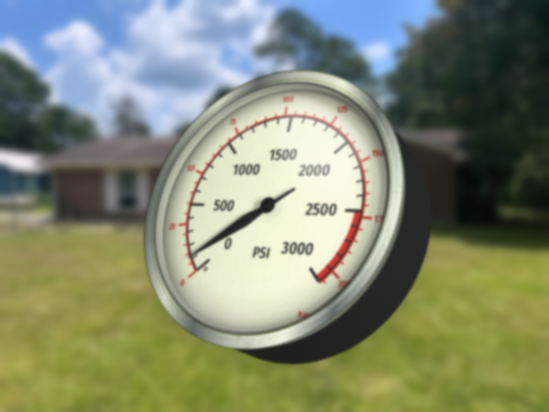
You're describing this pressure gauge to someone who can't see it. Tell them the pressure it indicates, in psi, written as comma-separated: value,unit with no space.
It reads 100,psi
